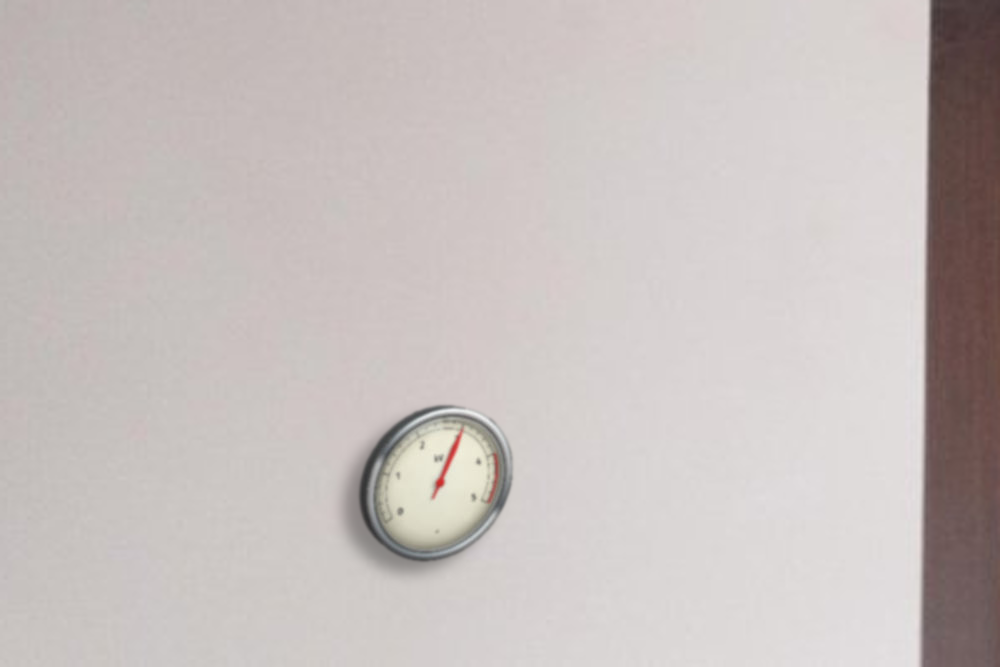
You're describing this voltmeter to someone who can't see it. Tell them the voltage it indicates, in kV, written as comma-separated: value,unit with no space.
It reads 3,kV
